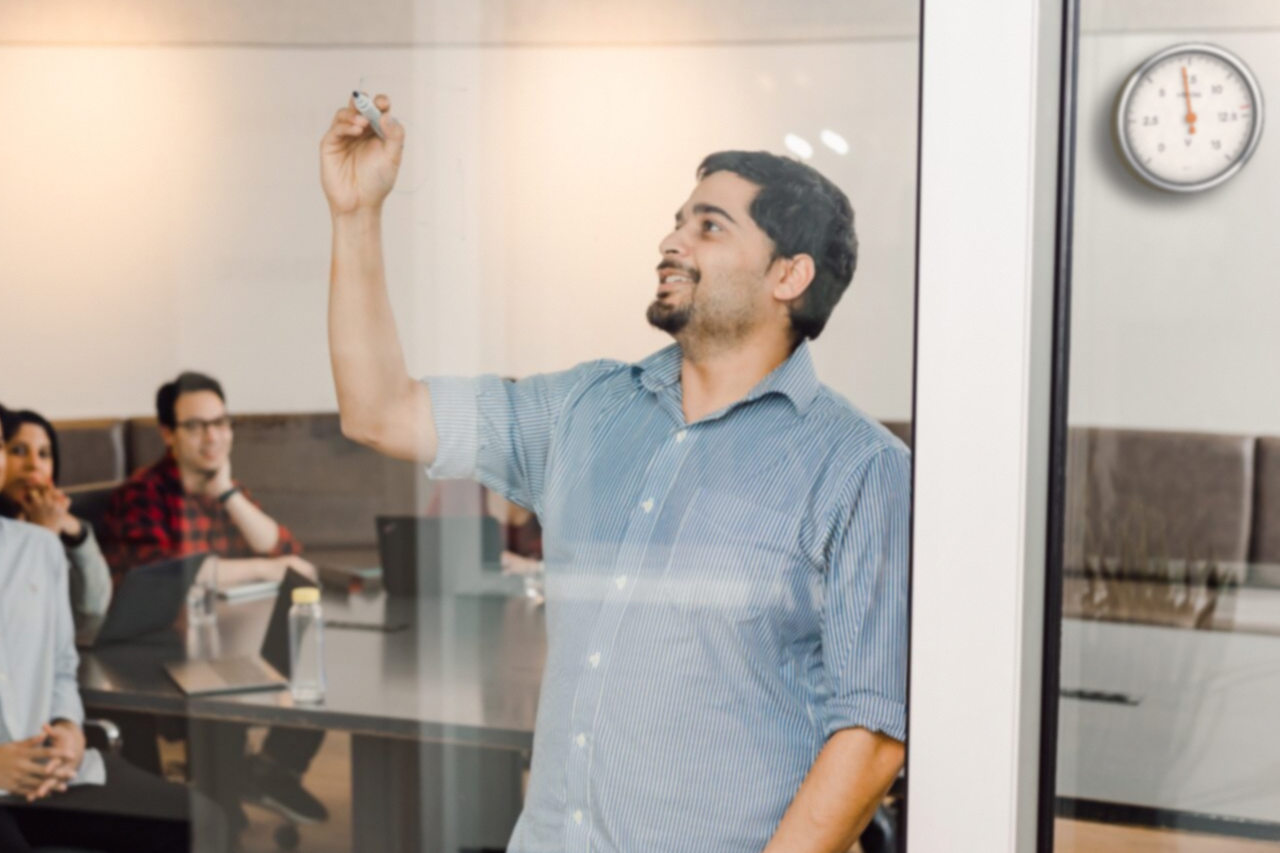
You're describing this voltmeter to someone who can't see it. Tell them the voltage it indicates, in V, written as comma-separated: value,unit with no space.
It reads 7,V
